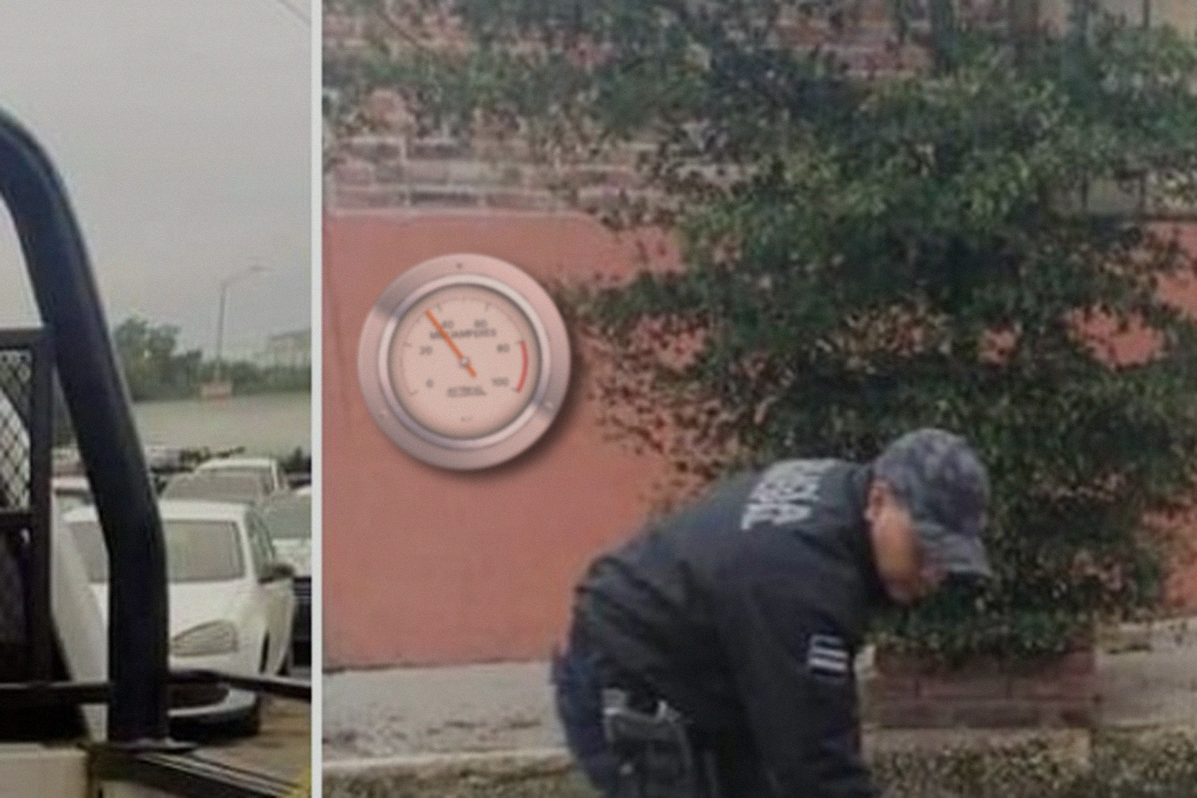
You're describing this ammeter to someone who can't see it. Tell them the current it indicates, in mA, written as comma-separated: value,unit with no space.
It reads 35,mA
